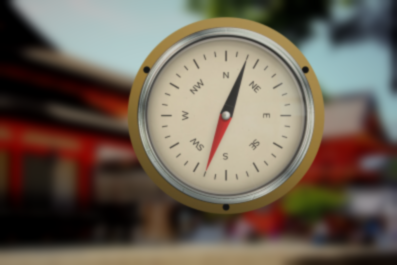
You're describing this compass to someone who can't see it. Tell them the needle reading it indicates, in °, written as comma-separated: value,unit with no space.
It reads 200,°
